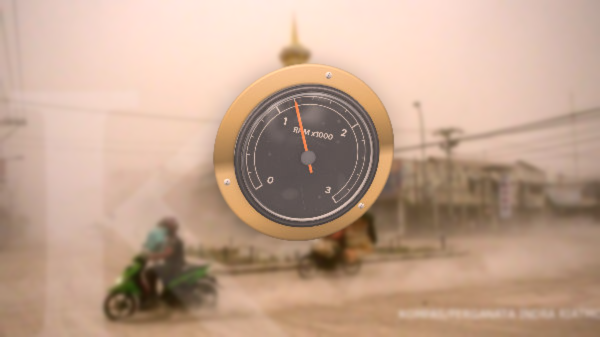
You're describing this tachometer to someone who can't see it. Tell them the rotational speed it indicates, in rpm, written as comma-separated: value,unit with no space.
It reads 1200,rpm
